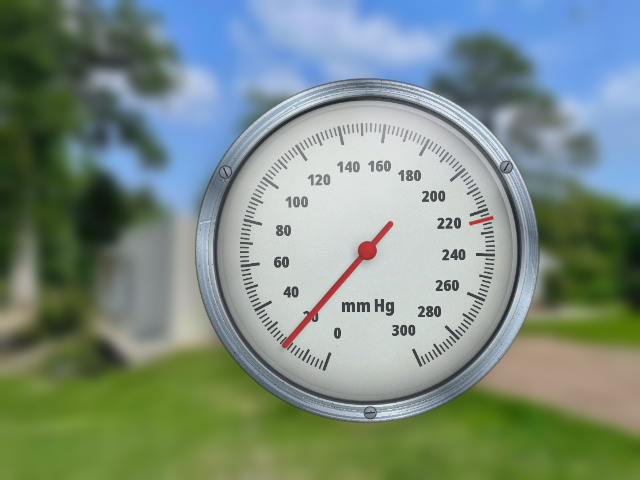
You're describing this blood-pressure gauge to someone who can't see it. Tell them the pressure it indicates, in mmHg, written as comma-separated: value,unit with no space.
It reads 20,mmHg
